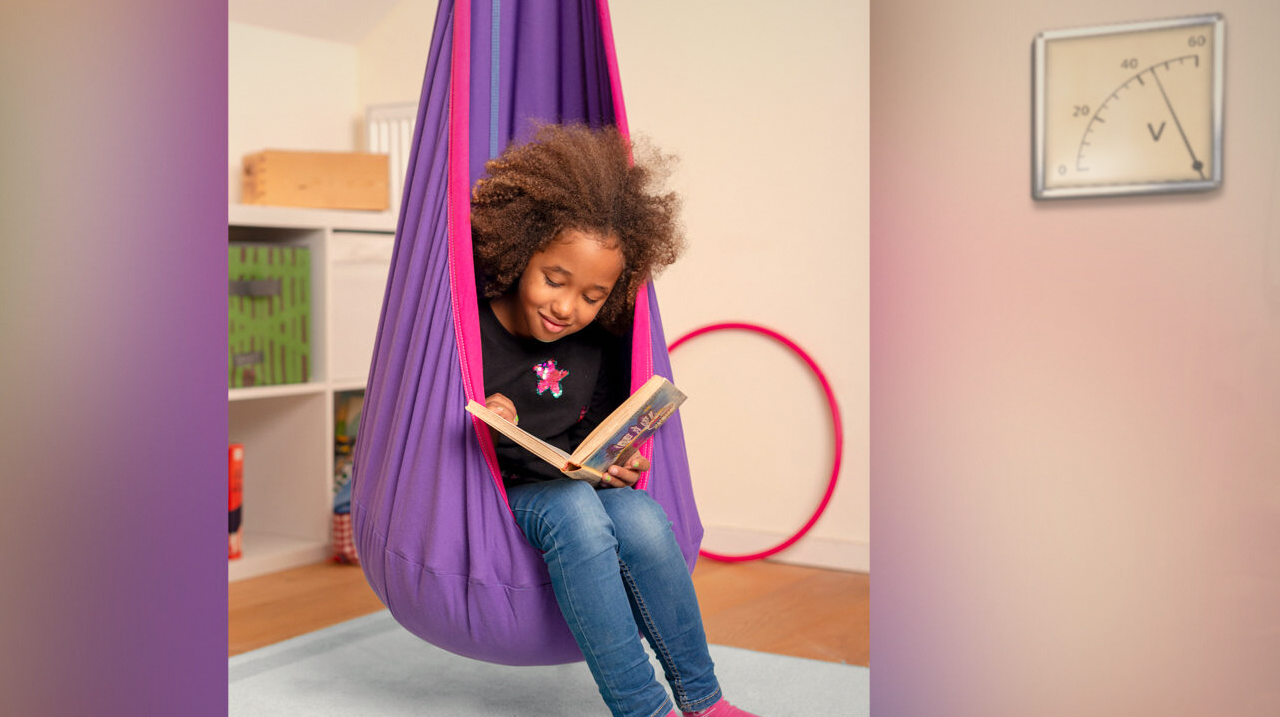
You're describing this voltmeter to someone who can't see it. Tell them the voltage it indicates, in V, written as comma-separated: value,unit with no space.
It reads 45,V
